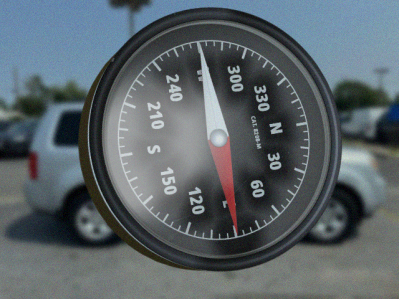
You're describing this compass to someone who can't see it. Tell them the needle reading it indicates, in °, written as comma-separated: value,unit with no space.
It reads 90,°
